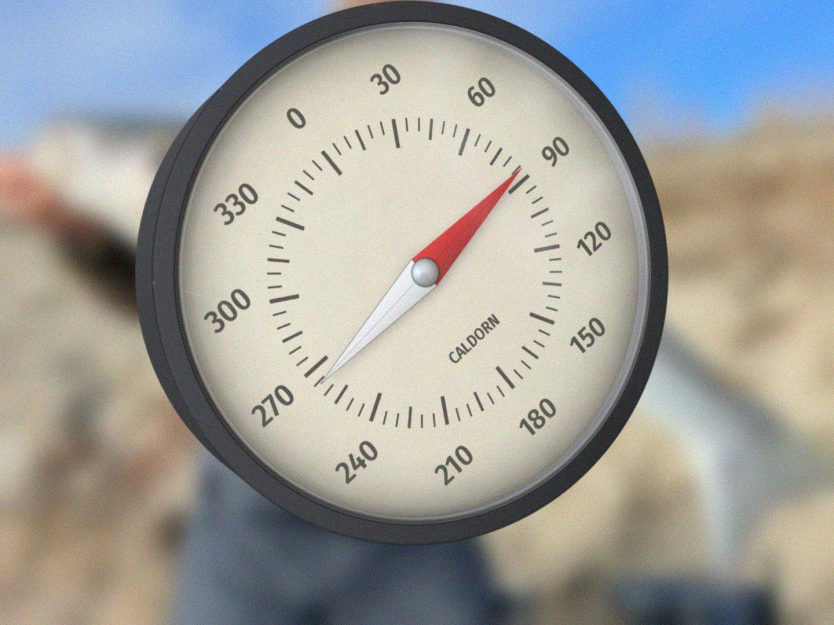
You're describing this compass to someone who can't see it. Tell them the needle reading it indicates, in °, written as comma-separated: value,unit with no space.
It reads 85,°
